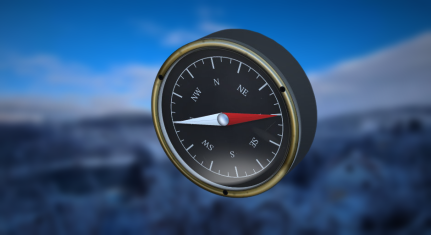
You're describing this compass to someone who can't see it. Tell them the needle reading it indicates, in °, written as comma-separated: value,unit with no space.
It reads 90,°
